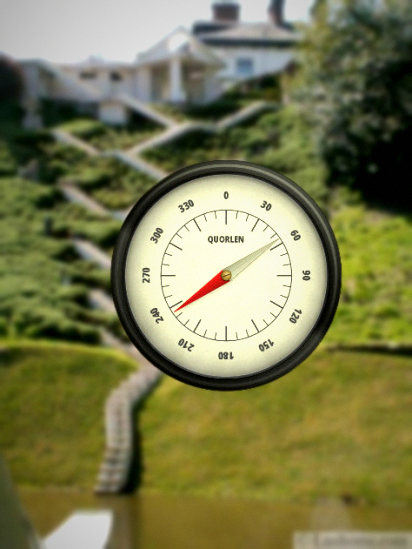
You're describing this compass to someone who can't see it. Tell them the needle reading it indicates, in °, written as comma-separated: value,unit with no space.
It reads 235,°
